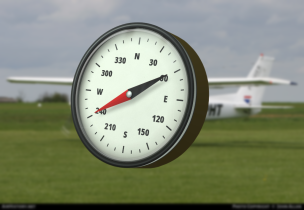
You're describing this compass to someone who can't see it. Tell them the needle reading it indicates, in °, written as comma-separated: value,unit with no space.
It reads 240,°
